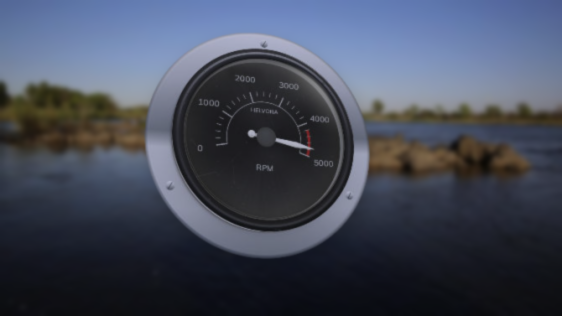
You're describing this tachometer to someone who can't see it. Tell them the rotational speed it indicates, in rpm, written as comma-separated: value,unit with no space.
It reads 4800,rpm
